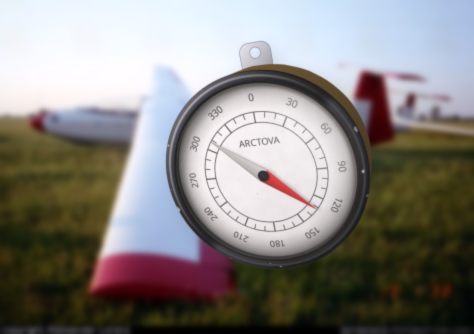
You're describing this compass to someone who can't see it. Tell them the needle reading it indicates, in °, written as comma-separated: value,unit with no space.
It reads 130,°
